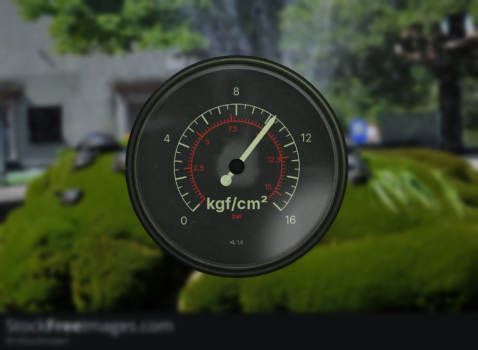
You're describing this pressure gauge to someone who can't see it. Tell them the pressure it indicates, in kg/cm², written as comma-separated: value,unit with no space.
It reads 10.25,kg/cm²
